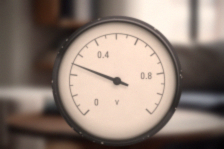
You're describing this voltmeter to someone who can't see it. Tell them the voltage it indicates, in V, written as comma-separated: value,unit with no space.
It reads 0.25,V
